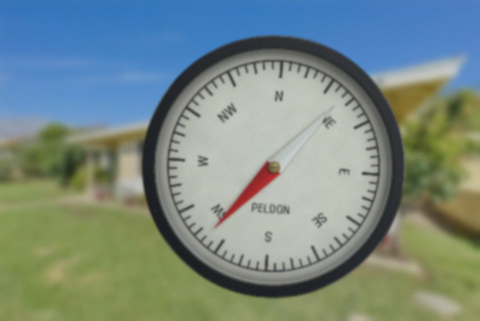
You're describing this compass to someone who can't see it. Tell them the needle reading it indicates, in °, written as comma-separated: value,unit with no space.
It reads 220,°
